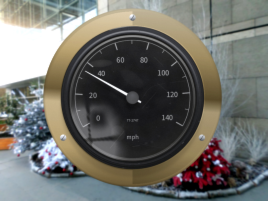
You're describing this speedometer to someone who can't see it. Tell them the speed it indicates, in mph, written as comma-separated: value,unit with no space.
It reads 35,mph
